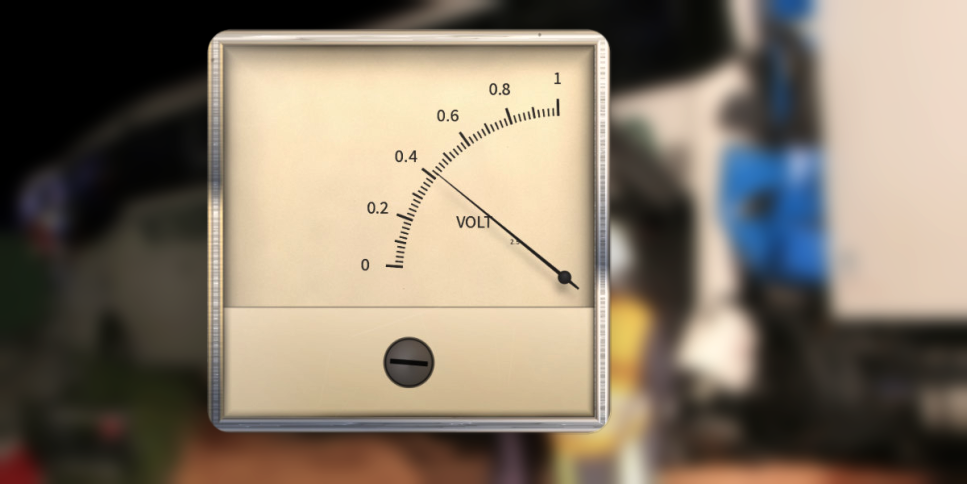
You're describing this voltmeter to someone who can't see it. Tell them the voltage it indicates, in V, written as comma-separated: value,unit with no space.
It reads 0.42,V
